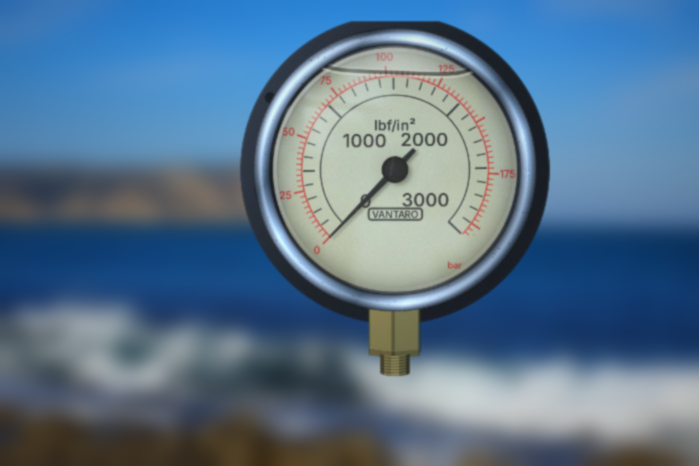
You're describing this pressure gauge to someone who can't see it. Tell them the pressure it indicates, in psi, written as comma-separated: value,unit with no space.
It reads 0,psi
